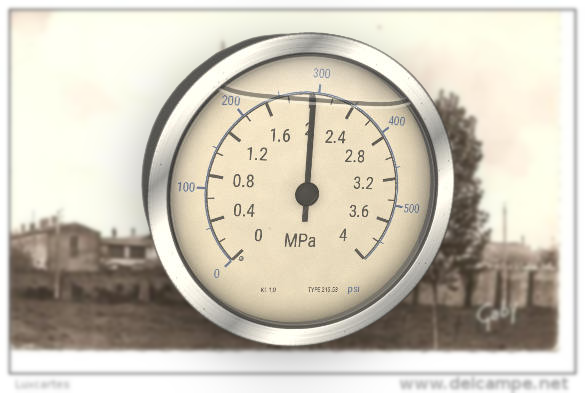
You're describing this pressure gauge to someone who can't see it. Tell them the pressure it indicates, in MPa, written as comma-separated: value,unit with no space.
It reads 2,MPa
